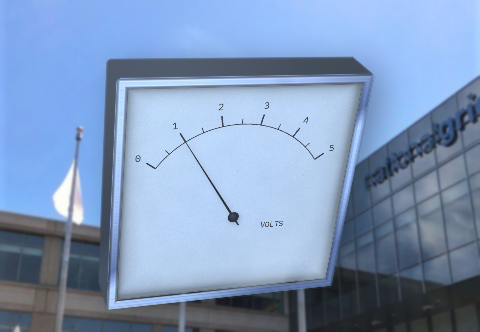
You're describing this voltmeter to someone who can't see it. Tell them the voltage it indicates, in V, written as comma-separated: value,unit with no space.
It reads 1,V
